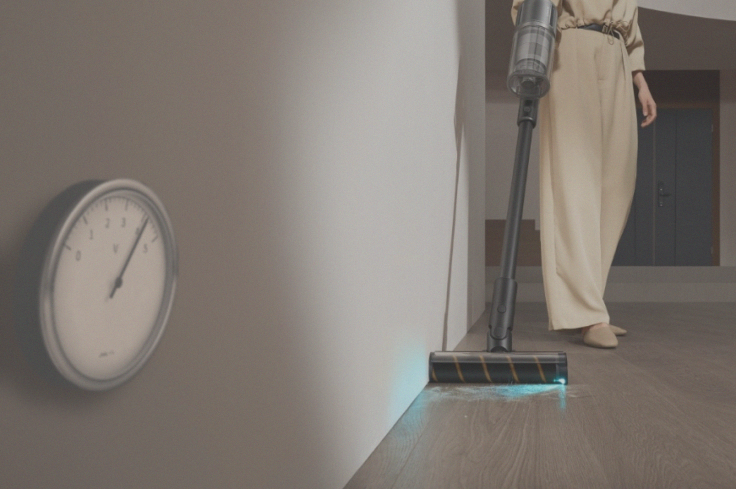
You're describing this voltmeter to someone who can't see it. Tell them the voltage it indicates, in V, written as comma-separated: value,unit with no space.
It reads 4,V
